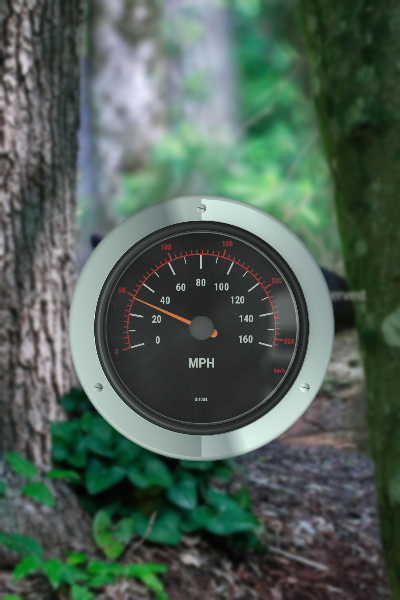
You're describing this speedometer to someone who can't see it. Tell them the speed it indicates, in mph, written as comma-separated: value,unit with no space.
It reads 30,mph
